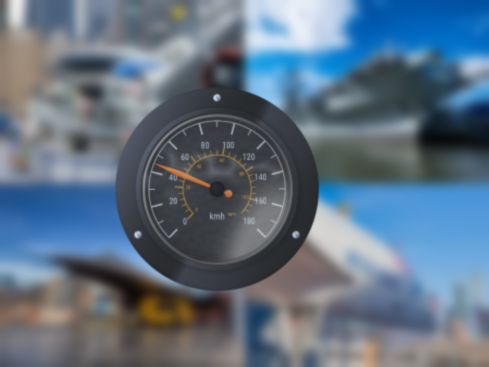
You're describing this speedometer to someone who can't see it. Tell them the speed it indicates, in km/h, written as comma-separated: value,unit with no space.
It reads 45,km/h
